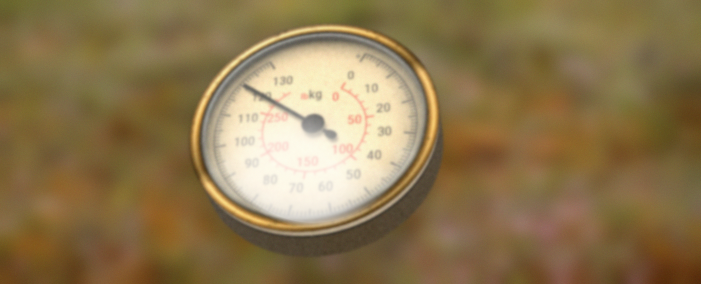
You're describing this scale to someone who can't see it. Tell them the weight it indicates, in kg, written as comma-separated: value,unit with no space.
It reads 120,kg
